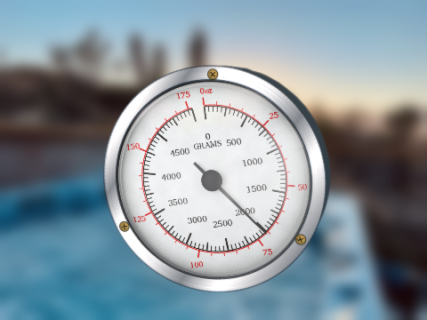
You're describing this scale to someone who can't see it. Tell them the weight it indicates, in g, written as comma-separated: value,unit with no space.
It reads 2000,g
